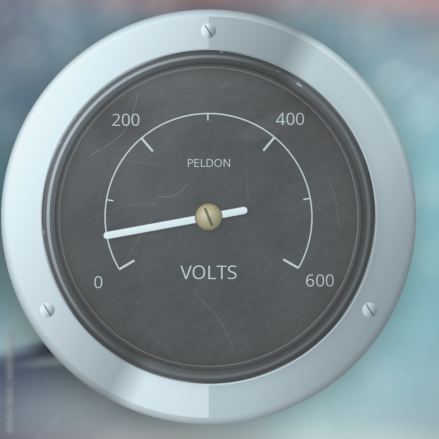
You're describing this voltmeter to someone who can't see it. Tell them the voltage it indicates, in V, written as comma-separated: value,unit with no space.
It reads 50,V
